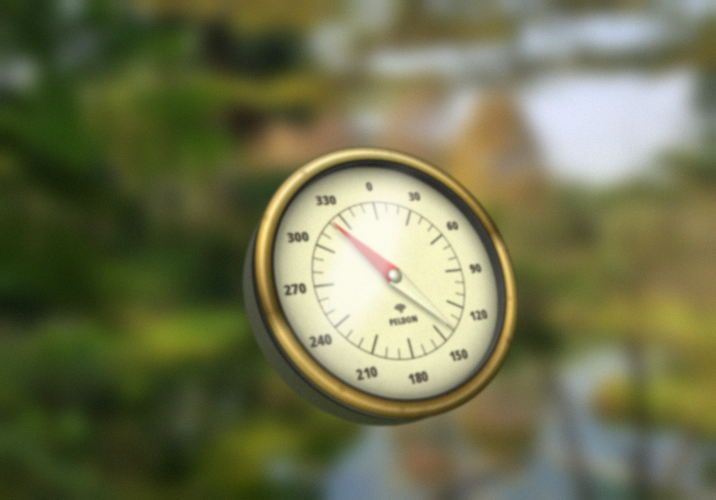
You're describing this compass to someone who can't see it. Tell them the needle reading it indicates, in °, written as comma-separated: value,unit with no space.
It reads 320,°
